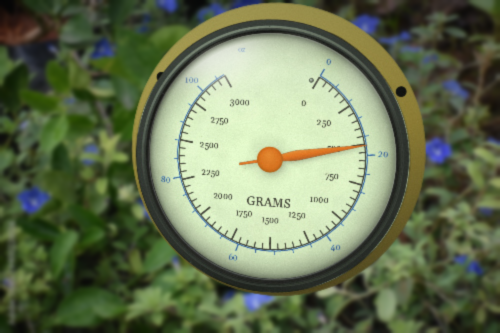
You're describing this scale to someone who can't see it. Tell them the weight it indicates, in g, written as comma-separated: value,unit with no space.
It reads 500,g
